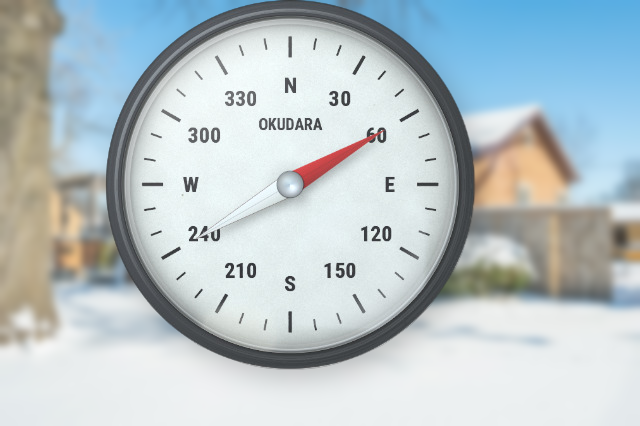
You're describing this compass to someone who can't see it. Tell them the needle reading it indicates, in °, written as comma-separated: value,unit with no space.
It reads 60,°
